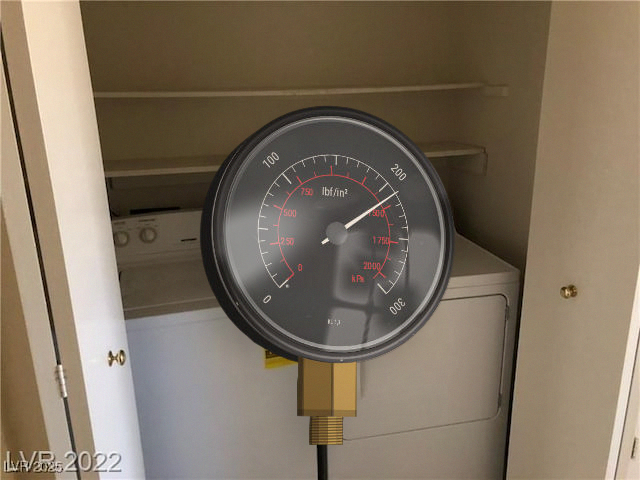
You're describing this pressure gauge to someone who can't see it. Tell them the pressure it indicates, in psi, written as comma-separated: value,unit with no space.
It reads 210,psi
